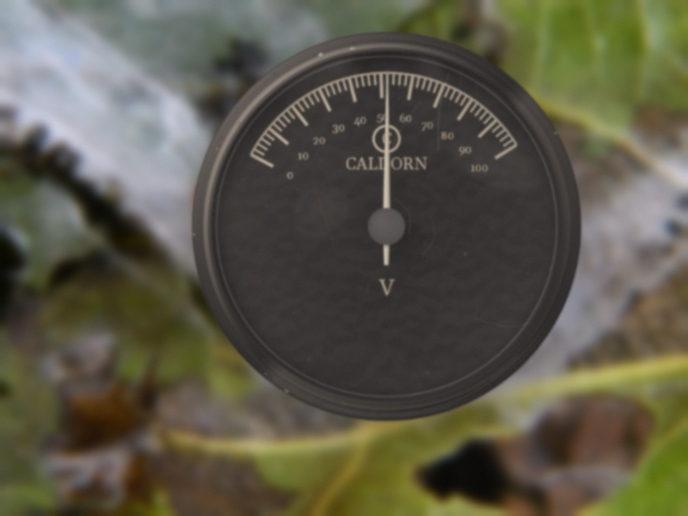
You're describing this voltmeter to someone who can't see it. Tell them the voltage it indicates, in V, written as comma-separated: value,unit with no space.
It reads 52,V
